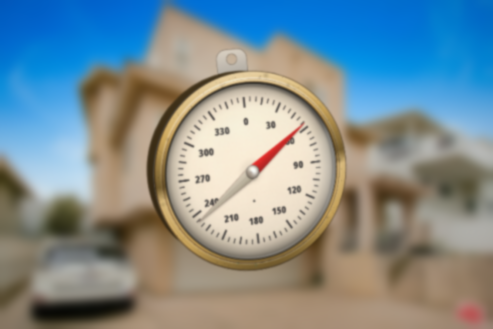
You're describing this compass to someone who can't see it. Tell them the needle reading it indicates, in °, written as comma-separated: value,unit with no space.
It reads 55,°
